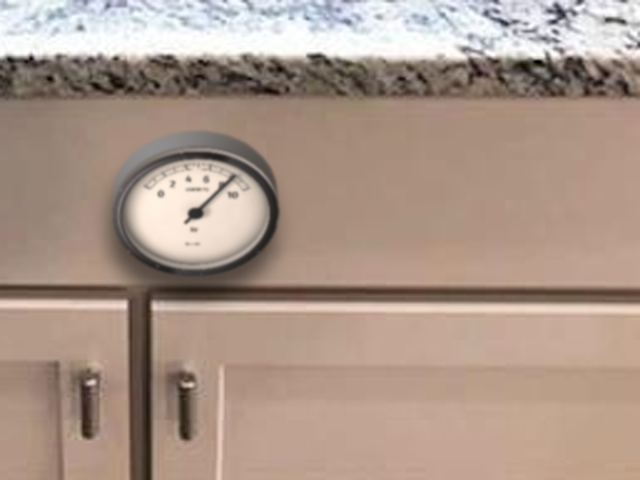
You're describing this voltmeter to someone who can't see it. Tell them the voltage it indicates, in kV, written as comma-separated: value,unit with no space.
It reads 8,kV
